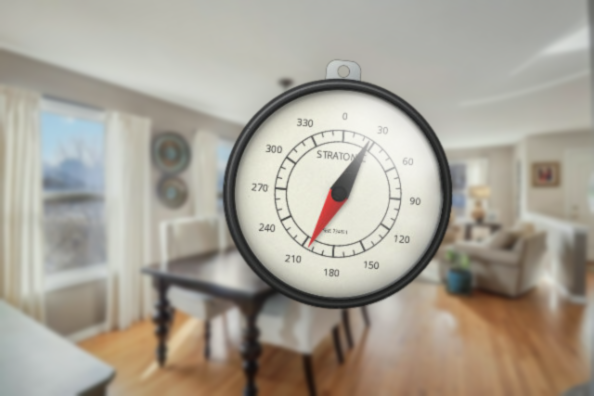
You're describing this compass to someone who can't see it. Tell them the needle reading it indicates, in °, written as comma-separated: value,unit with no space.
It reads 205,°
